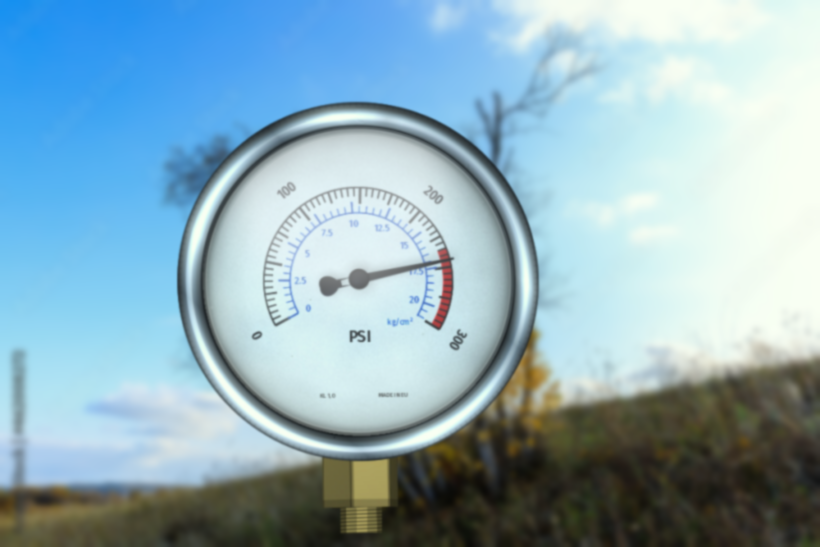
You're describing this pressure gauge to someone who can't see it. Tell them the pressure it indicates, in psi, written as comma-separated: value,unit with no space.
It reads 245,psi
